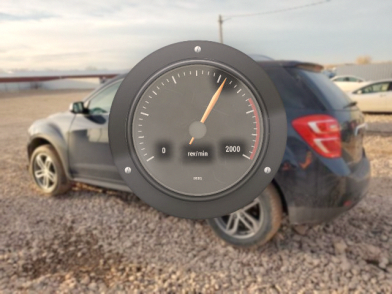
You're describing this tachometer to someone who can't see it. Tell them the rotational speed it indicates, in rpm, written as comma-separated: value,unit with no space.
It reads 1250,rpm
